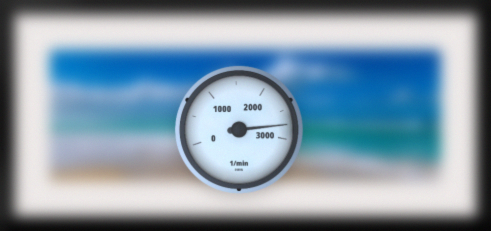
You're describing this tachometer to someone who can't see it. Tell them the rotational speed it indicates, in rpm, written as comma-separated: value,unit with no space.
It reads 2750,rpm
